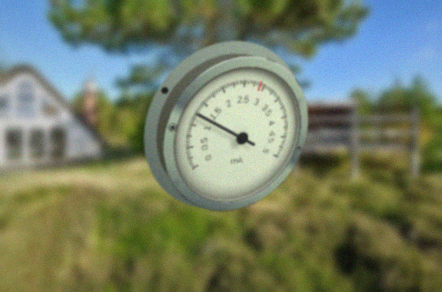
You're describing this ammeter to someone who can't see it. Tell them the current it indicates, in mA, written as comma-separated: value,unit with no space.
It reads 1.25,mA
